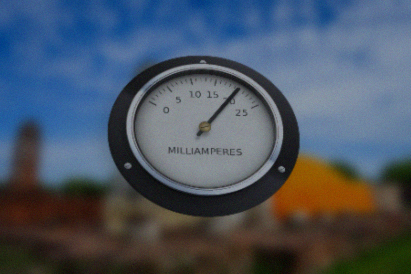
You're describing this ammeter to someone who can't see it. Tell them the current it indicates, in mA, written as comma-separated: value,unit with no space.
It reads 20,mA
